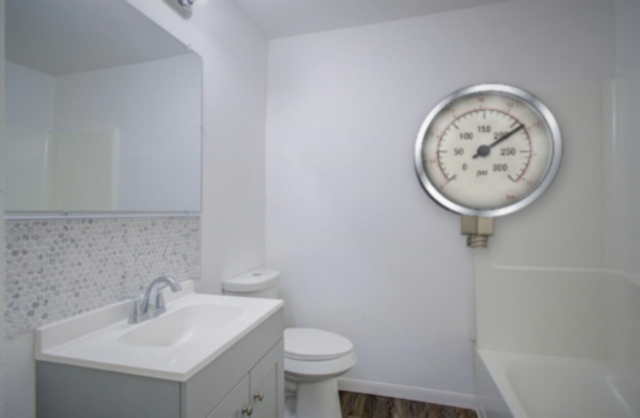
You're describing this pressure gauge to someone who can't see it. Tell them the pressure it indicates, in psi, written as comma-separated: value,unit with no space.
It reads 210,psi
